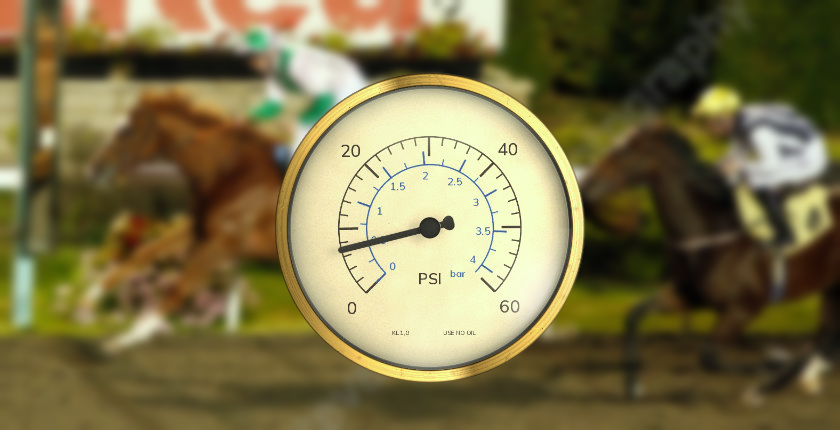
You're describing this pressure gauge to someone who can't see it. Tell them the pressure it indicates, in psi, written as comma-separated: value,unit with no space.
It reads 7,psi
